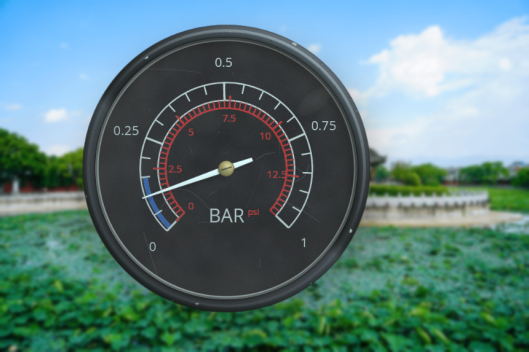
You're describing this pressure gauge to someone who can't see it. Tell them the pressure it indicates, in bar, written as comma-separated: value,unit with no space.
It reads 0.1,bar
